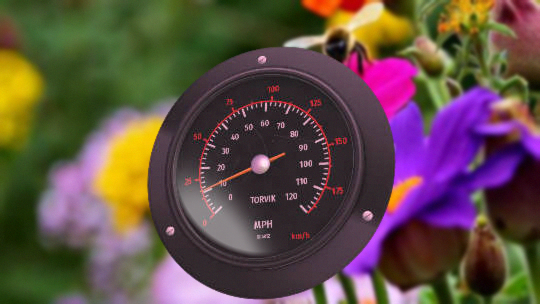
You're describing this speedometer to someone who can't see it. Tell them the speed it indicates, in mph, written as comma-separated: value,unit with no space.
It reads 10,mph
